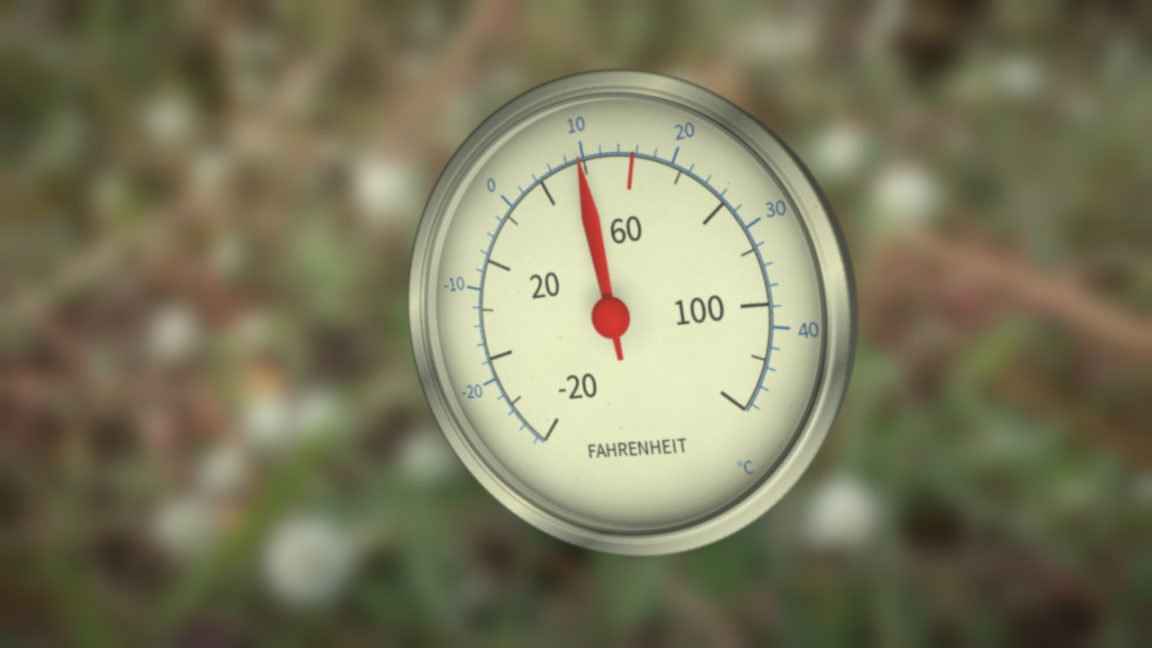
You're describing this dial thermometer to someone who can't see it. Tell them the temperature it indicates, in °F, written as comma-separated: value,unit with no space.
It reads 50,°F
